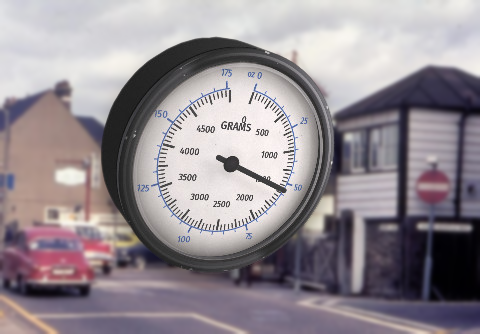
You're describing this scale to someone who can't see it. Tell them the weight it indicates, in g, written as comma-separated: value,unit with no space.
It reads 1500,g
